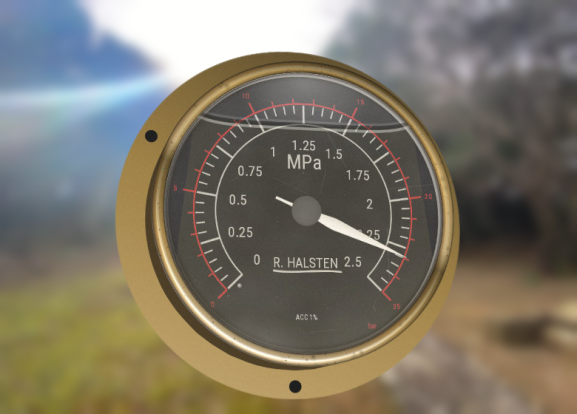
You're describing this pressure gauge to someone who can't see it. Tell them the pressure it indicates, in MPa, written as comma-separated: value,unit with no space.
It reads 2.3,MPa
